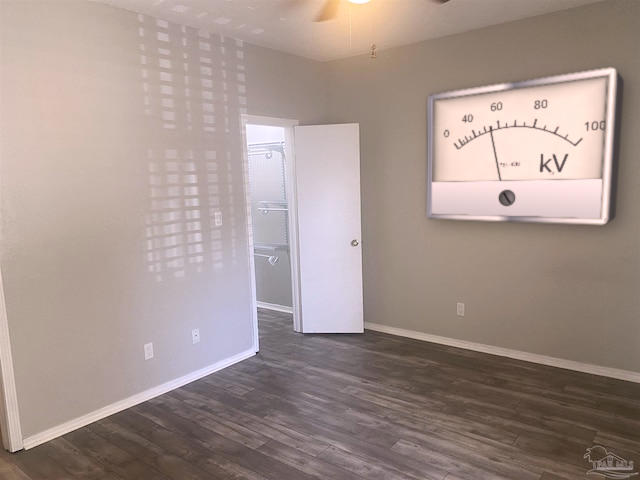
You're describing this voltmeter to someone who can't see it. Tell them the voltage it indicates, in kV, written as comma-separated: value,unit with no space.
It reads 55,kV
